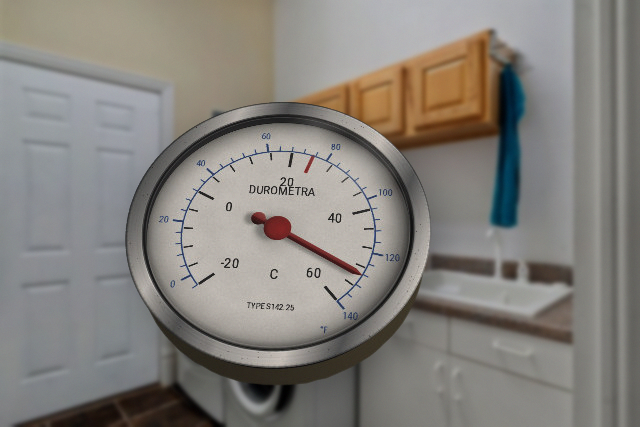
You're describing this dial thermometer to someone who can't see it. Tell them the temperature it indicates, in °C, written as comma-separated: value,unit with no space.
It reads 54,°C
